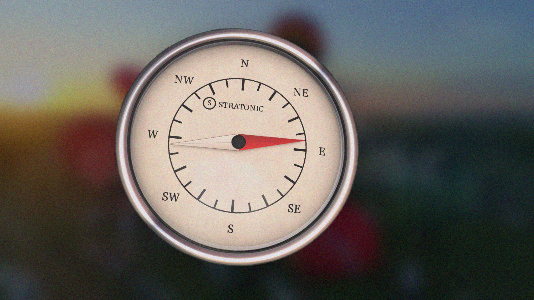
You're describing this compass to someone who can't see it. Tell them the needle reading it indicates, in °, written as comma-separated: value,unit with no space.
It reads 82.5,°
